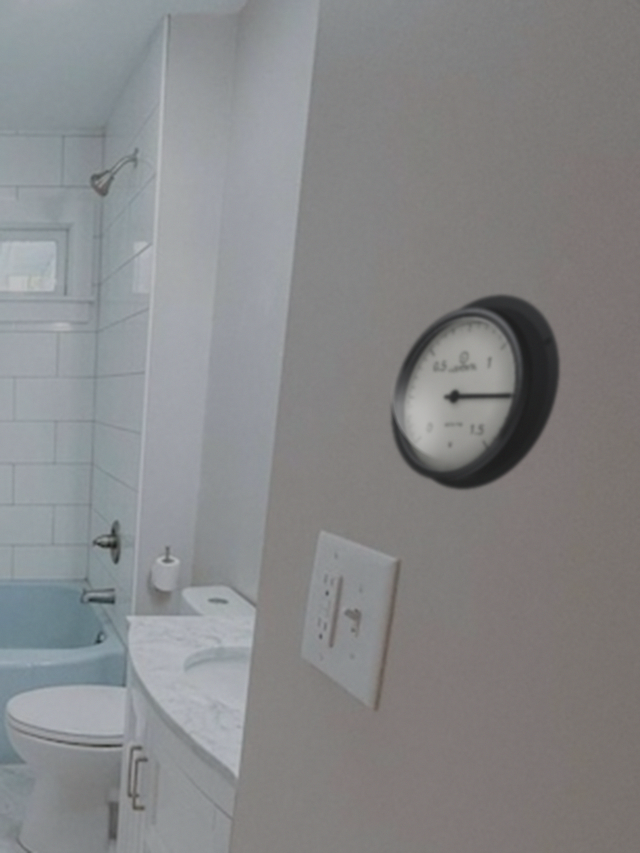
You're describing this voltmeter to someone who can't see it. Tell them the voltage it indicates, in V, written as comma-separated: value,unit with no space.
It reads 1.25,V
